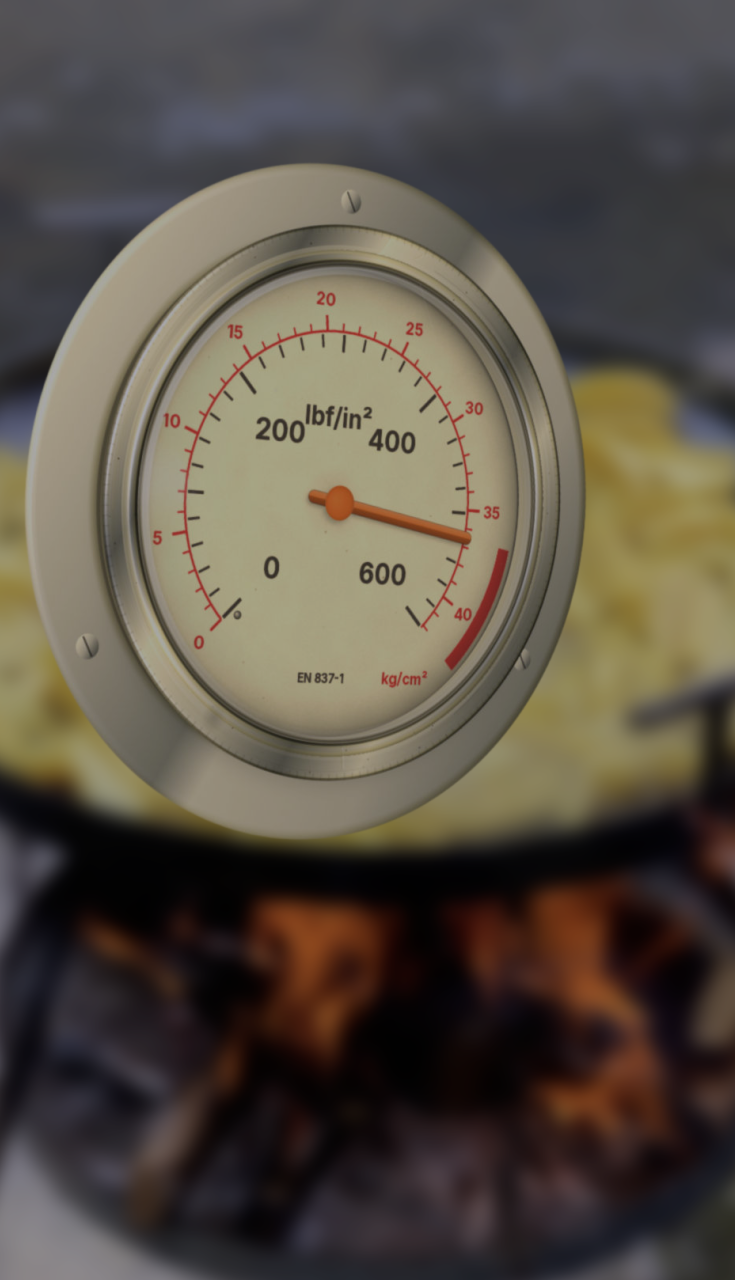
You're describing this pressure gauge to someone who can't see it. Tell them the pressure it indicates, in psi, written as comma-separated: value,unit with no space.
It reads 520,psi
